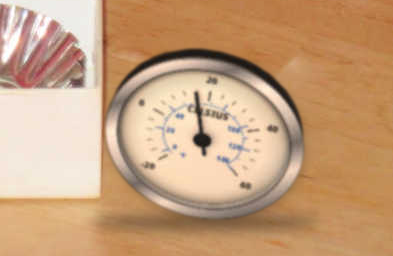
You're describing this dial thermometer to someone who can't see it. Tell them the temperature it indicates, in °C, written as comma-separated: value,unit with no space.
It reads 16,°C
